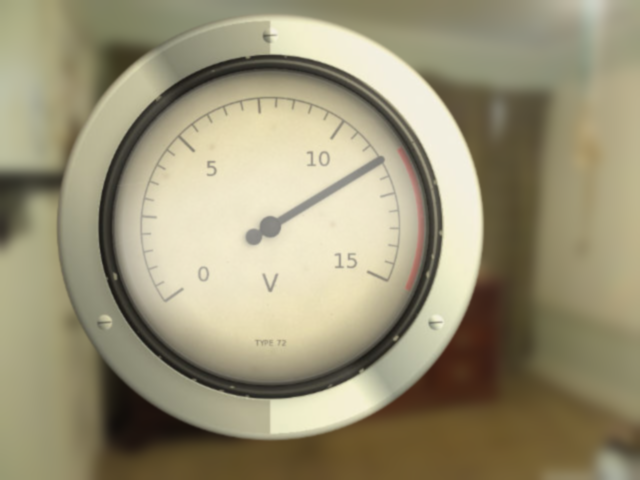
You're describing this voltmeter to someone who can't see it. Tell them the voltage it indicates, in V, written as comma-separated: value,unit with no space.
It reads 11.5,V
